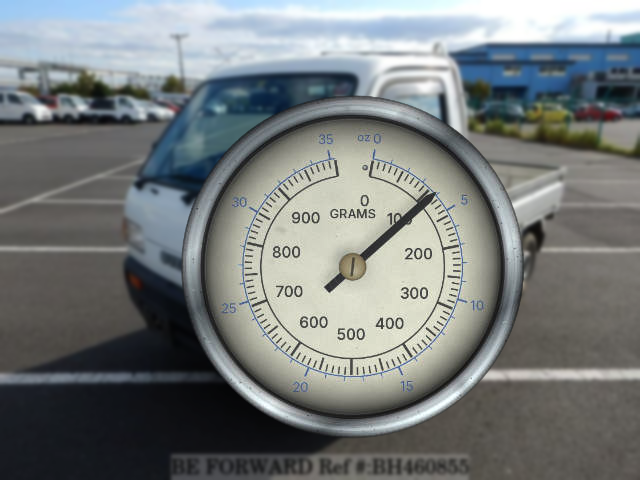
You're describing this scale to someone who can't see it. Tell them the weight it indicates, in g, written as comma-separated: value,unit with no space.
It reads 110,g
